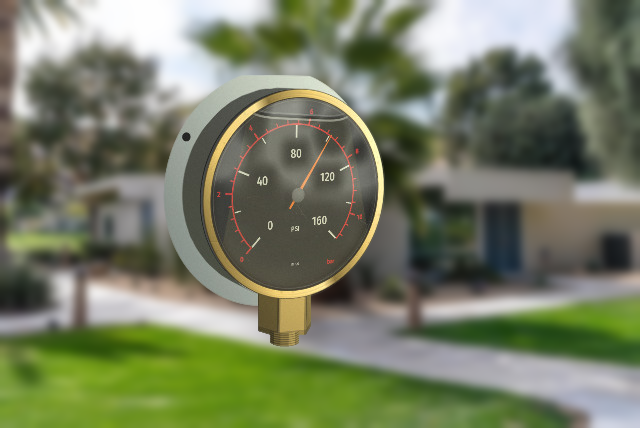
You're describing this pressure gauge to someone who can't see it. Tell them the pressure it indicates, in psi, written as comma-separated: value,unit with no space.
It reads 100,psi
